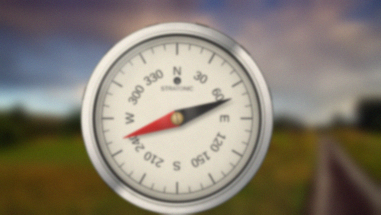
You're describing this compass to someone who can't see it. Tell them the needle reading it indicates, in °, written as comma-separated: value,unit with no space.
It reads 250,°
